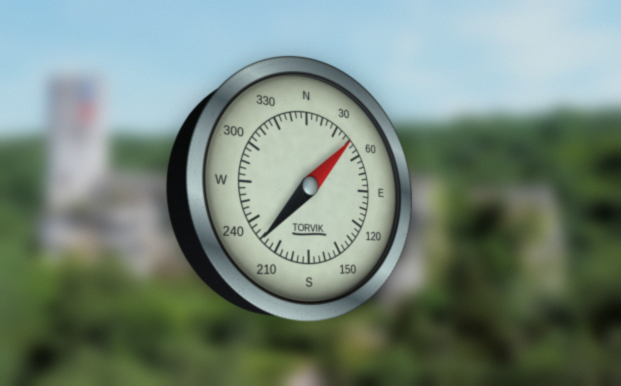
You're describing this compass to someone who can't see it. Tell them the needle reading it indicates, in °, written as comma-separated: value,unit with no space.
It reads 45,°
